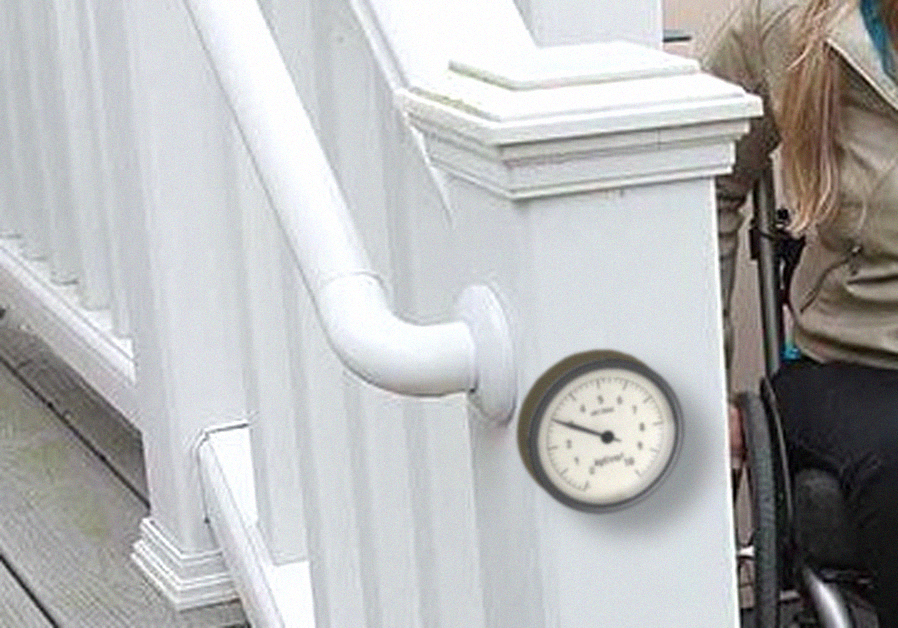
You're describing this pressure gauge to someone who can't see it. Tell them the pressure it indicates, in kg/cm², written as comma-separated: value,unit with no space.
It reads 3,kg/cm²
